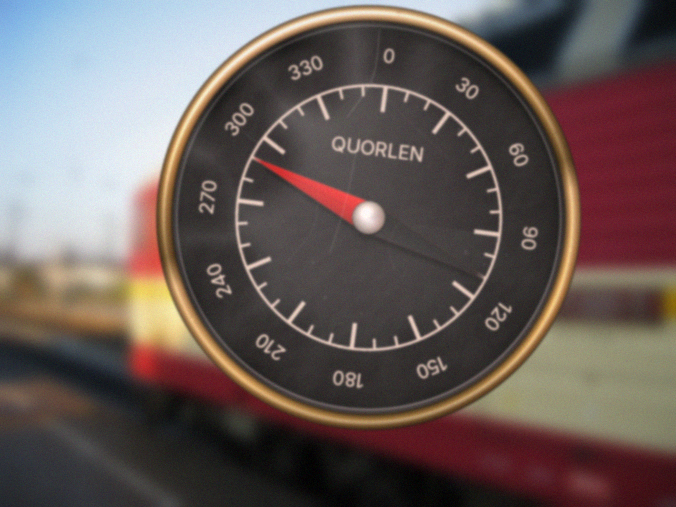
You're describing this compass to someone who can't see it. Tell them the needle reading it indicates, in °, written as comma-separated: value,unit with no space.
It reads 290,°
